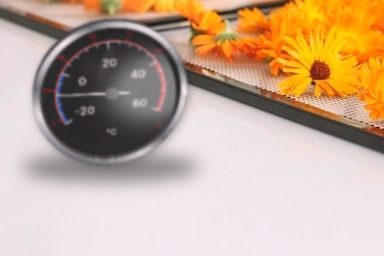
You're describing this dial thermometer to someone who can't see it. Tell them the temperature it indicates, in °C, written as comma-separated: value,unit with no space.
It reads -8,°C
